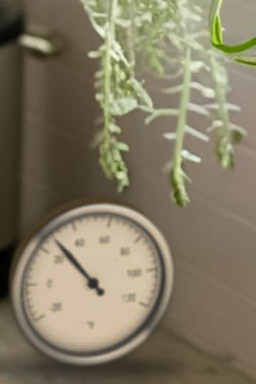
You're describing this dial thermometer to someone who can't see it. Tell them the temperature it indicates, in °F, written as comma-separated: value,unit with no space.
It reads 28,°F
